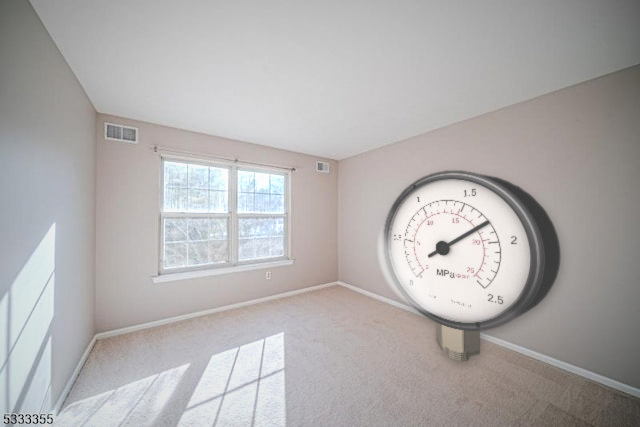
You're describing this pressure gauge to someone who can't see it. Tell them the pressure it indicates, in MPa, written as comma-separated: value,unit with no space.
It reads 1.8,MPa
